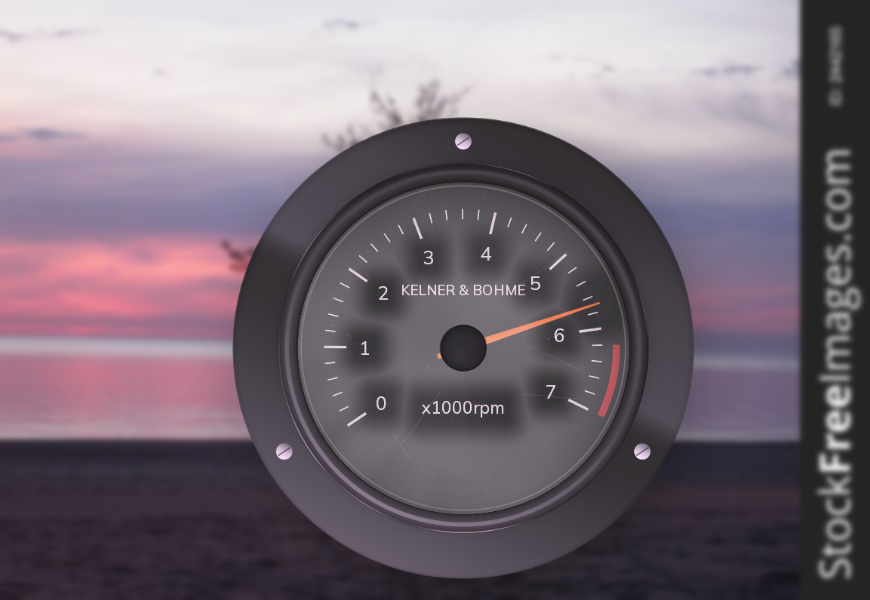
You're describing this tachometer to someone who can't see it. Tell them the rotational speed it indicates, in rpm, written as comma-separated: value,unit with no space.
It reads 5700,rpm
